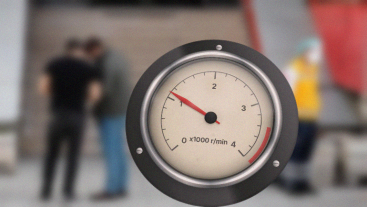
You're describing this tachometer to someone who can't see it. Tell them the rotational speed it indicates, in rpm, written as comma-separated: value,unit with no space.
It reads 1100,rpm
